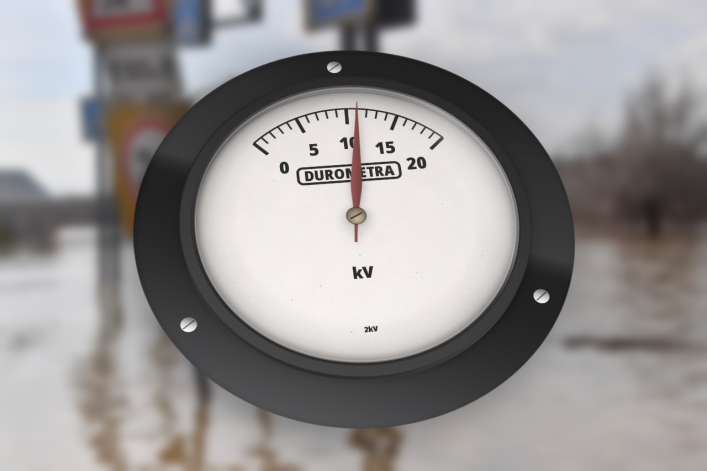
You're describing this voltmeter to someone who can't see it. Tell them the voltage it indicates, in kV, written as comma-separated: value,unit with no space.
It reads 11,kV
